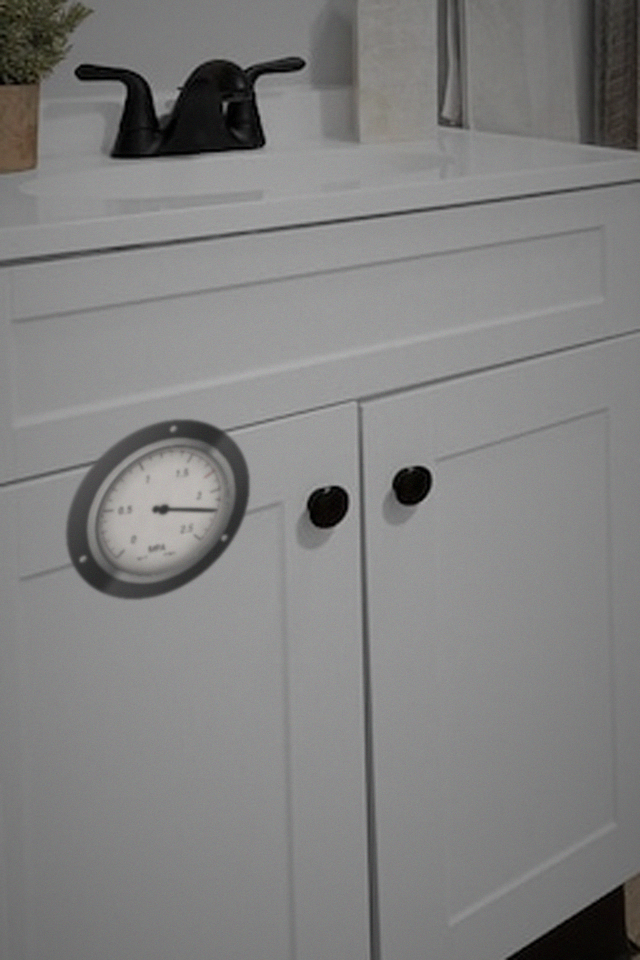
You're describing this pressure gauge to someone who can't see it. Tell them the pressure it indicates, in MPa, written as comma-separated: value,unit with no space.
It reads 2.2,MPa
